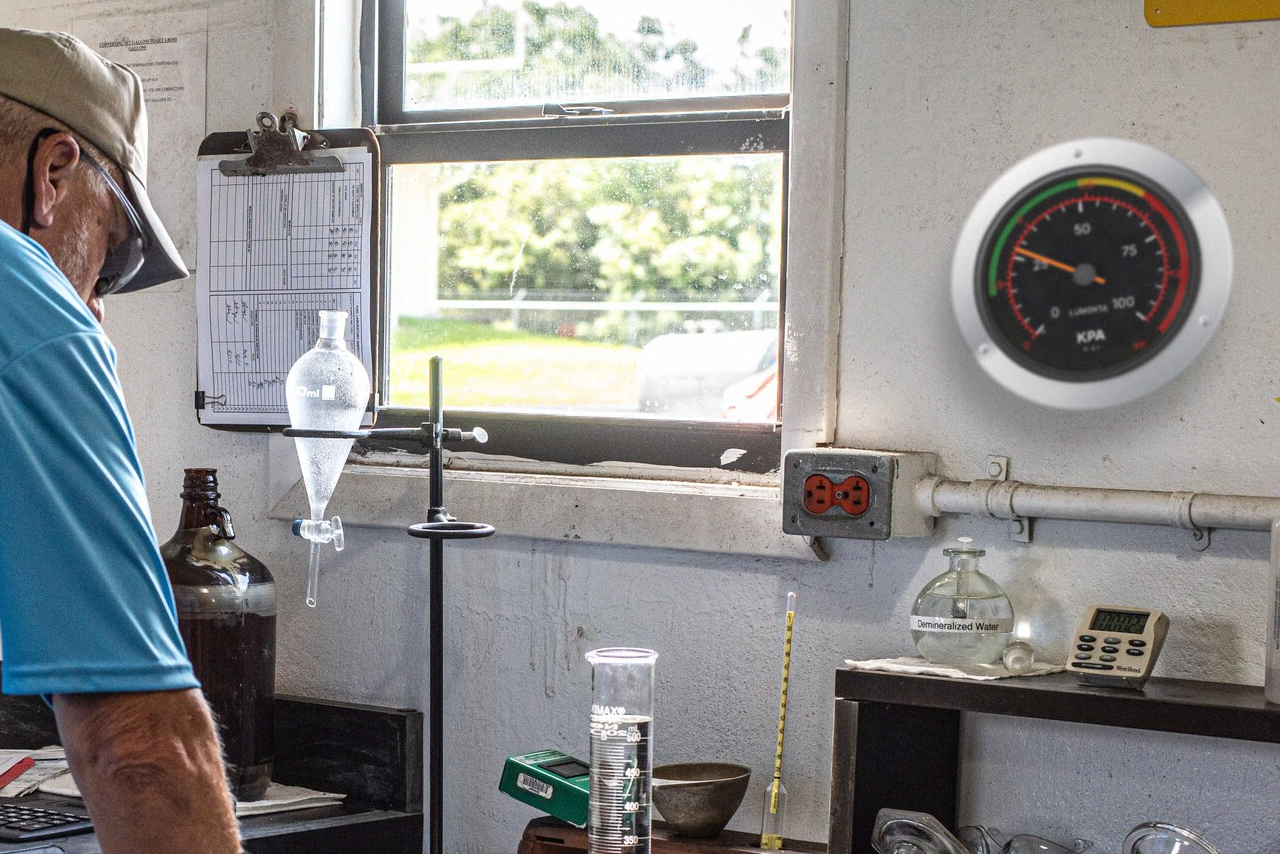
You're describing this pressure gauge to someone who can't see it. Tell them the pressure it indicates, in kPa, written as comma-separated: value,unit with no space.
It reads 27.5,kPa
